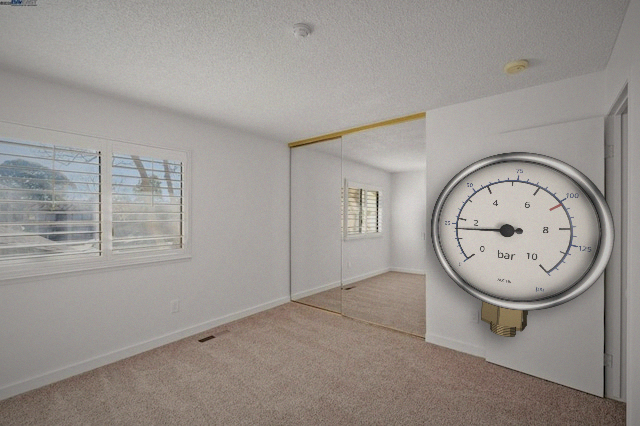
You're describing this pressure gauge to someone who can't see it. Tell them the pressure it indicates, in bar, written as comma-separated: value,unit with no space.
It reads 1.5,bar
